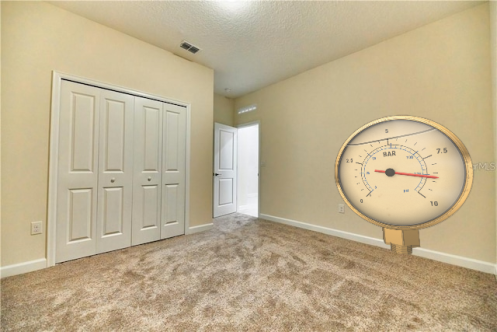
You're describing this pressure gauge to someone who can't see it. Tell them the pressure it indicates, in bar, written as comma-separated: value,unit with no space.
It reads 8.75,bar
